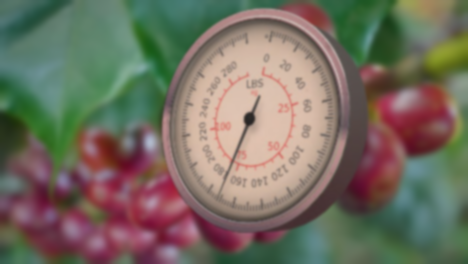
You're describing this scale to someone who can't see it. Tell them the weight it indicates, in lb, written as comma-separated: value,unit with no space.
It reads 170,lb
